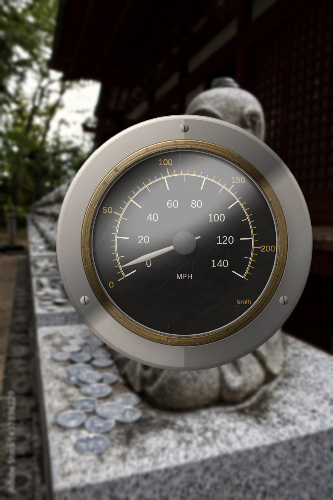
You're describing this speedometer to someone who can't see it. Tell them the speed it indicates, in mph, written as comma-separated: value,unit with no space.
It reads 5,mph
